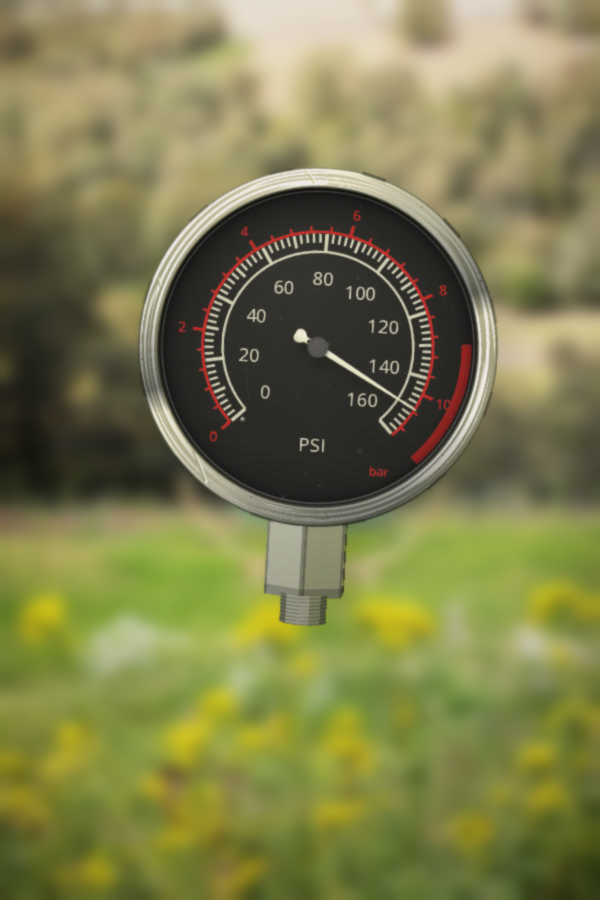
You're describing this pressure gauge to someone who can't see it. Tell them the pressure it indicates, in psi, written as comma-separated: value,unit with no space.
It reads 150,psi
